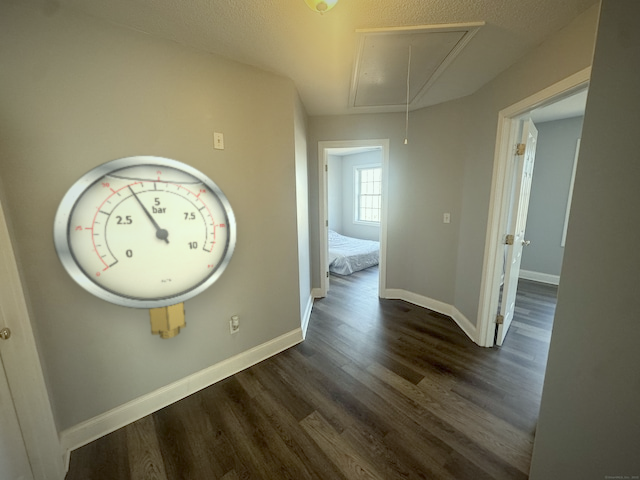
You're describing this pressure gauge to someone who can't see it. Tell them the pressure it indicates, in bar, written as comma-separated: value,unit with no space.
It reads 4,bar
